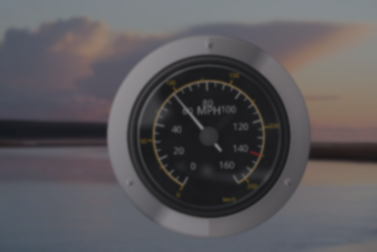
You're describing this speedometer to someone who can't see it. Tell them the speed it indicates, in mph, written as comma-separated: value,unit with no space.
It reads 60,mph
